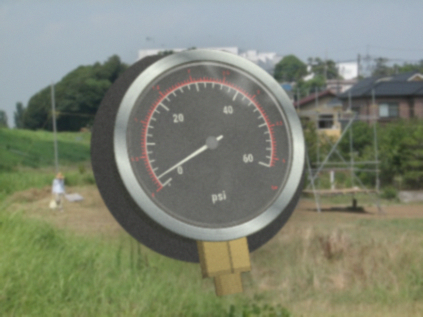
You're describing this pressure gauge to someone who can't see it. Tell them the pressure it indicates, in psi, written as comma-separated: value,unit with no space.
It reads 2,psi
